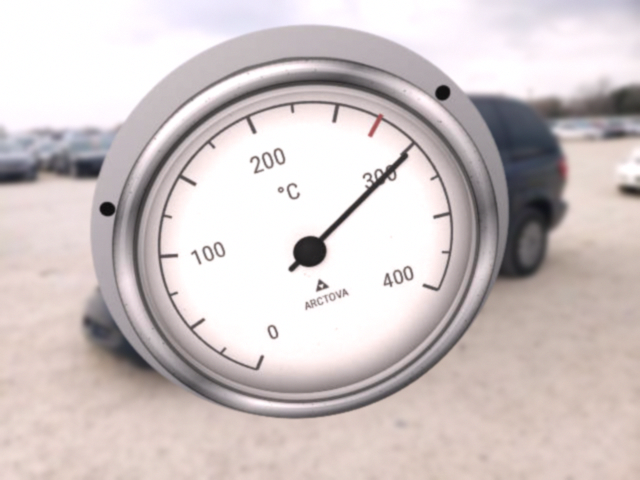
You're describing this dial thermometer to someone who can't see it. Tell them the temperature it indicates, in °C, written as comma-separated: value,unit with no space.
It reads 300,°C
